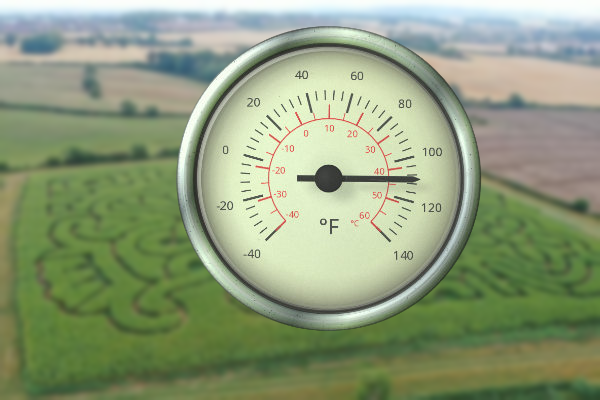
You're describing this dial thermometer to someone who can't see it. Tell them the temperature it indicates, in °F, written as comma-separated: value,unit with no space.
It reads 110,°F
